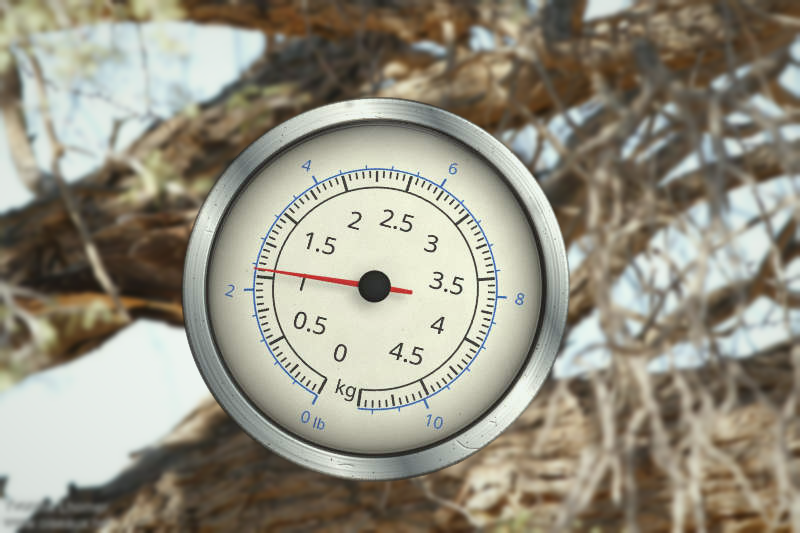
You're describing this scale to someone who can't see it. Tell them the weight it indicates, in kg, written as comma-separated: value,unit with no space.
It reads 1.05,kg
